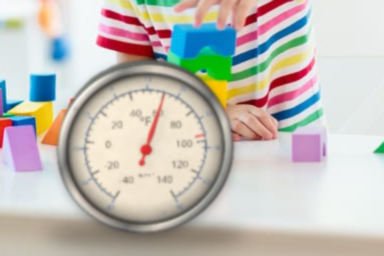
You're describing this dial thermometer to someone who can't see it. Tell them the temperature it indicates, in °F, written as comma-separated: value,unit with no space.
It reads 60,°F
